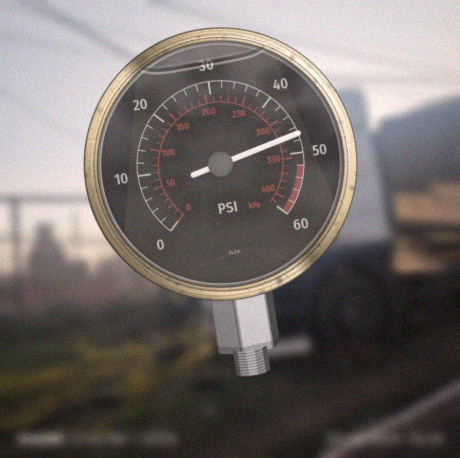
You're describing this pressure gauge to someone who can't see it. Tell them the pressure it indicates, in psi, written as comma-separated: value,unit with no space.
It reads 47,psi
